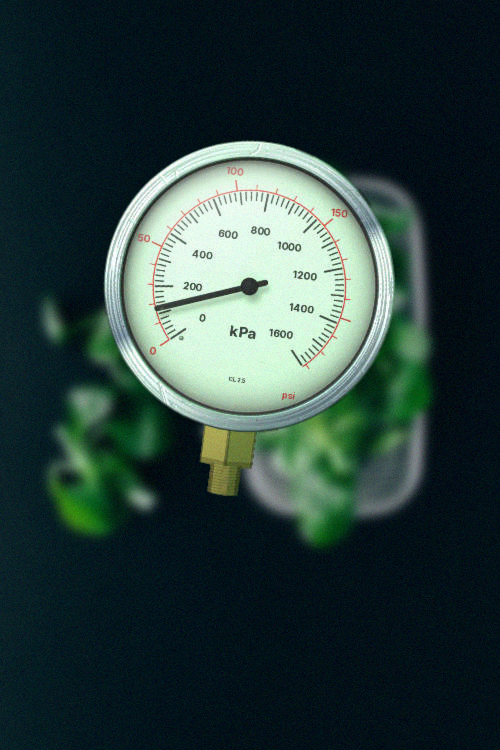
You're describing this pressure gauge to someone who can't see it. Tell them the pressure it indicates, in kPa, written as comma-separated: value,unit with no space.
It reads 120,kPa
